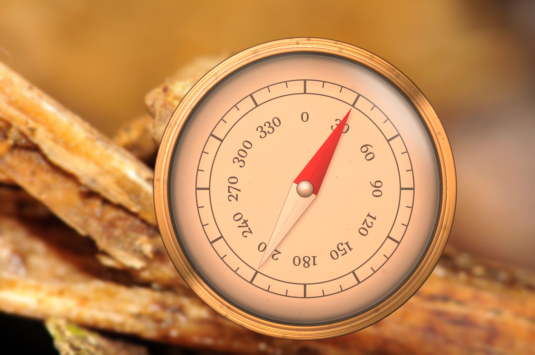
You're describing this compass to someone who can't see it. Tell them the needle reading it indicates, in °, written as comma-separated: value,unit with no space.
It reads 30,°
